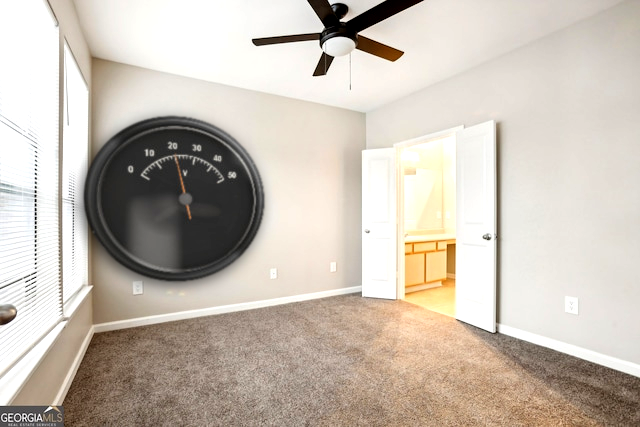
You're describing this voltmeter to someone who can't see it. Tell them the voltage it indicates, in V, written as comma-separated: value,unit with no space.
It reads 20,V
